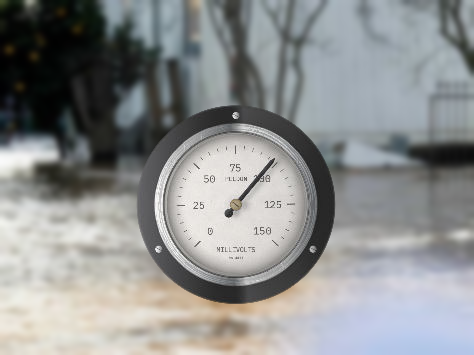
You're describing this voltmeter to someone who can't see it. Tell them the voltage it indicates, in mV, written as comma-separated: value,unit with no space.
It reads 97.5,mV
